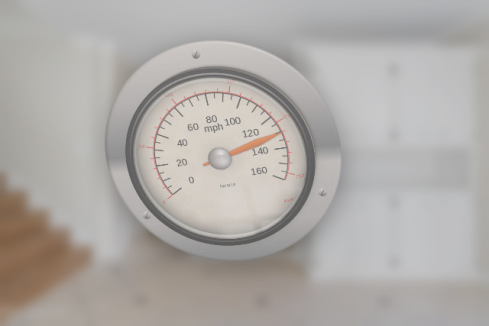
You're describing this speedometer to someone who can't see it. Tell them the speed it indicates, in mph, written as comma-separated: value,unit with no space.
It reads 130,mph
